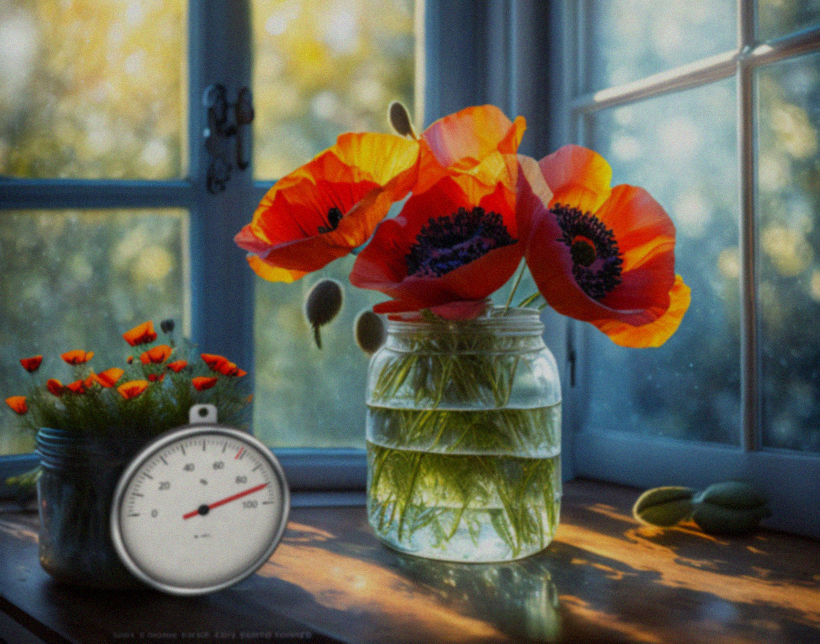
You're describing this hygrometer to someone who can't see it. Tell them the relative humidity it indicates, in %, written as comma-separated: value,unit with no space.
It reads 90,%
